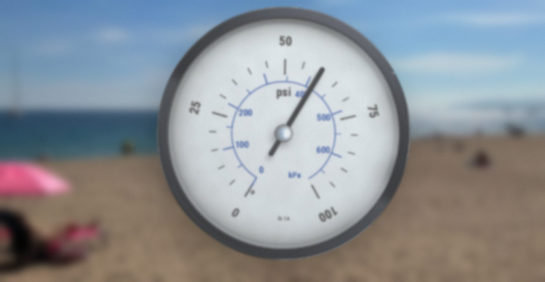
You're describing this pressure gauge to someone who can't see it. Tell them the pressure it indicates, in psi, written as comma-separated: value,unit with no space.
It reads 60,psi
